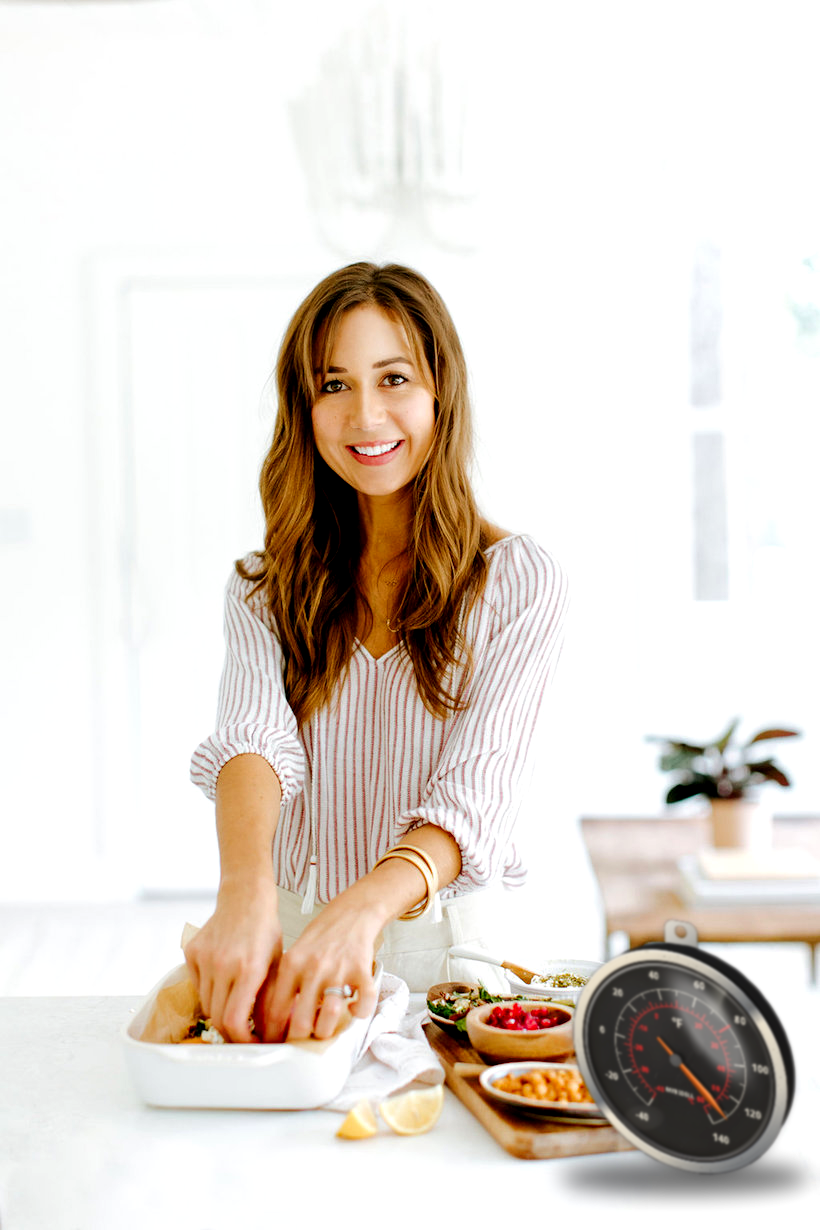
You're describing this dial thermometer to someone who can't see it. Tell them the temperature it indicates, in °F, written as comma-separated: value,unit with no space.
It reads 130,°F
